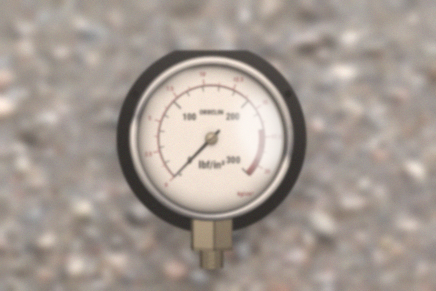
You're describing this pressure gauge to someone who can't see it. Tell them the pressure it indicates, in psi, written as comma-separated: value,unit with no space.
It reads 0,psi
